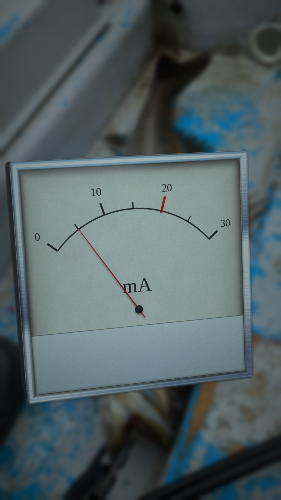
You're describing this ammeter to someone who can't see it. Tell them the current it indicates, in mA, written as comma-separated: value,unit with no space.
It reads 5,mA
